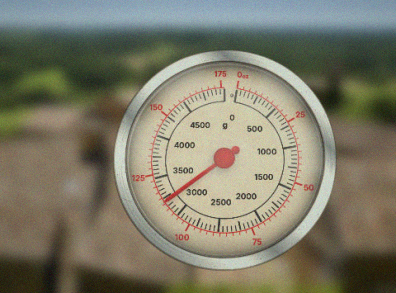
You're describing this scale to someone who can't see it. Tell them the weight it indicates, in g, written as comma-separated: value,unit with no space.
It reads 3200,g
